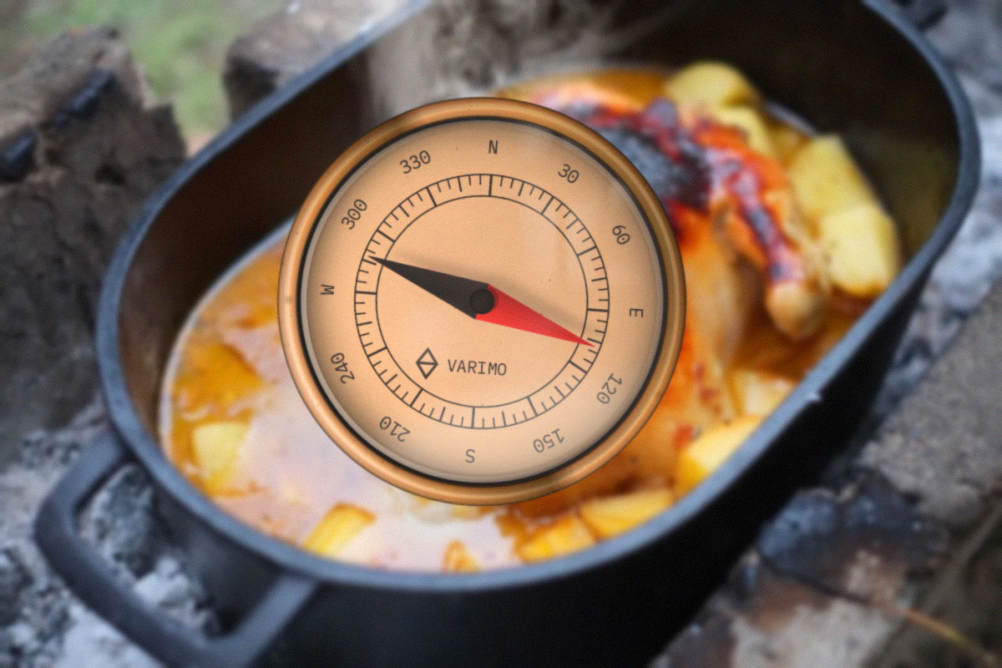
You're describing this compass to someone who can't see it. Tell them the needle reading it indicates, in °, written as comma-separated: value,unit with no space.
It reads 107.5,°
